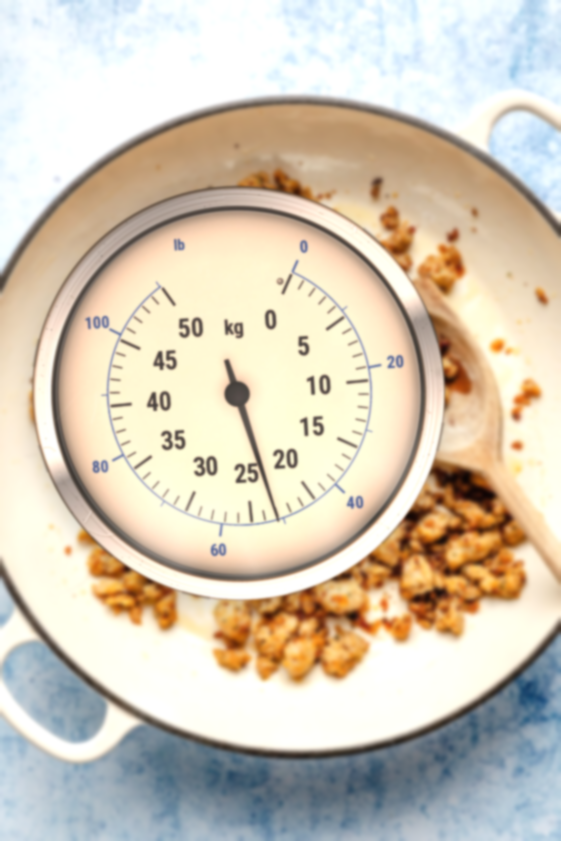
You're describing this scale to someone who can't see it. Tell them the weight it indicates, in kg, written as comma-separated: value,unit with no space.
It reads 23,kg
